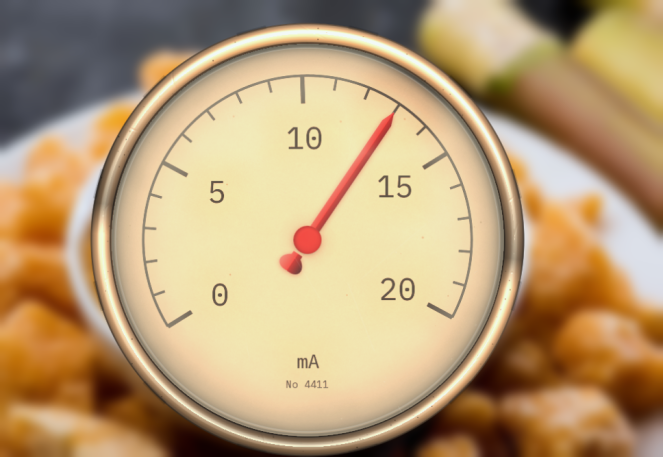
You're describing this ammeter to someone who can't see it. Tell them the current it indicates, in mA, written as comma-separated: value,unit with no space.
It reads 13,mA
